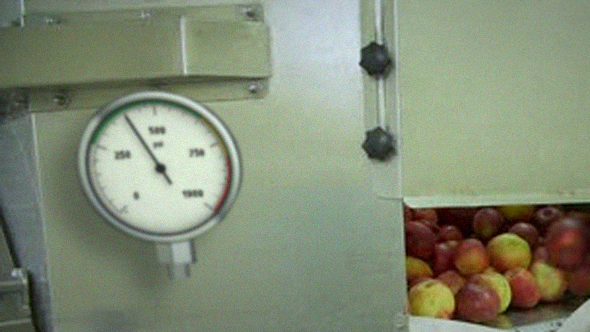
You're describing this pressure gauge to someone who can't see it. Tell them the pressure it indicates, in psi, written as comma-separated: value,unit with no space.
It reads 400,psi
